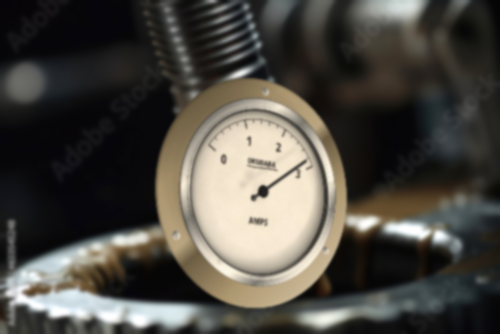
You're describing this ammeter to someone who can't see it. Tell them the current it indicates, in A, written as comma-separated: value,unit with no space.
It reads 2.8,A
